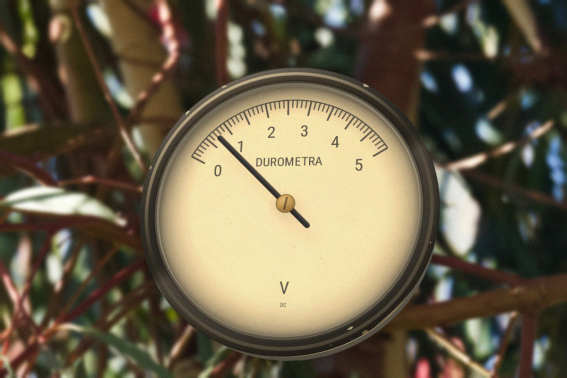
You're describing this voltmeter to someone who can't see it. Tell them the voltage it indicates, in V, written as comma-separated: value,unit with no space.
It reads 0.7,V
